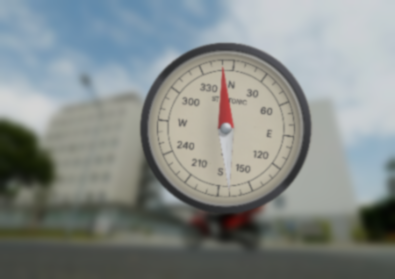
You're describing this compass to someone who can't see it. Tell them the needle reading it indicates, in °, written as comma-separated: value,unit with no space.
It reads 350,°
